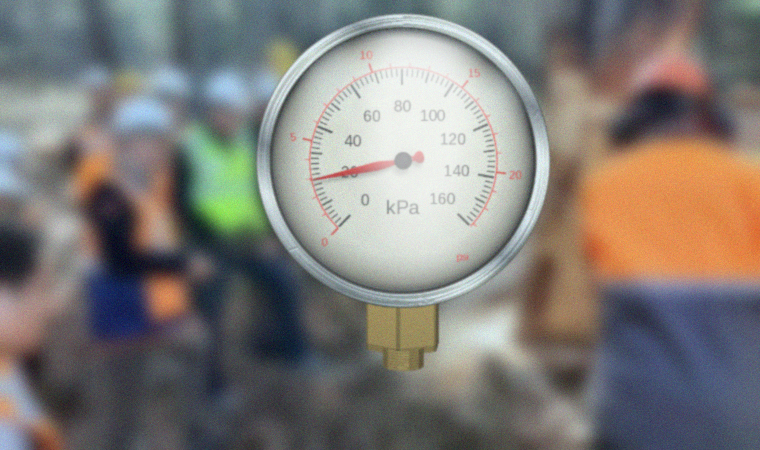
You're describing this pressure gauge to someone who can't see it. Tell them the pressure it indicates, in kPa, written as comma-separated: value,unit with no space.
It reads 20,kPa
